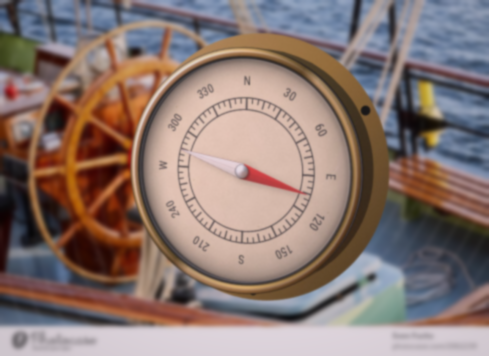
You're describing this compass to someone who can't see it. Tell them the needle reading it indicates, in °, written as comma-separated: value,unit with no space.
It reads 105,°
